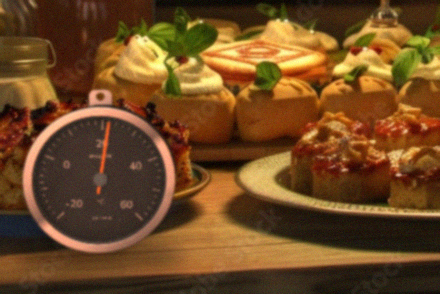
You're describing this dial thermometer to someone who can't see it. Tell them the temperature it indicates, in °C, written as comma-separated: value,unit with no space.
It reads 22,°C
